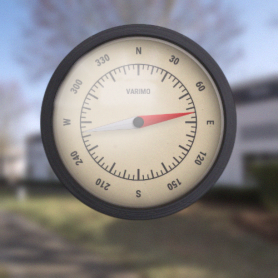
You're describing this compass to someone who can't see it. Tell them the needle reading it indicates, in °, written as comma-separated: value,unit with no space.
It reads 80,°
